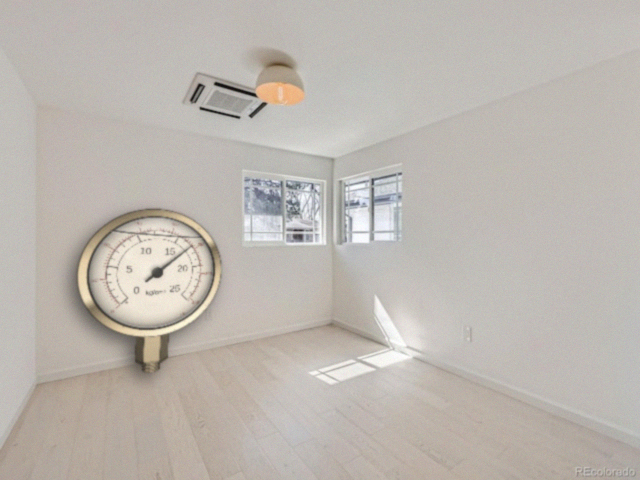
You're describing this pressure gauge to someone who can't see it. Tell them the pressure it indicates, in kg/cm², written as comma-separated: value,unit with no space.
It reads 17,kg/cm²
